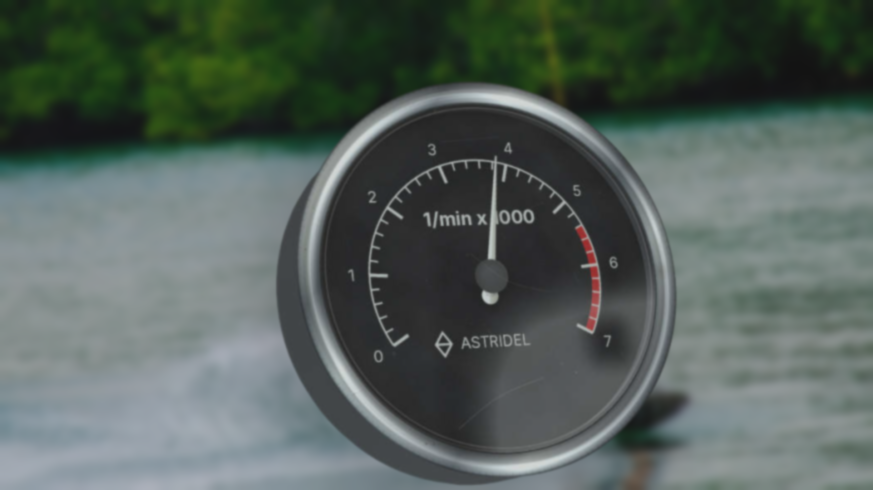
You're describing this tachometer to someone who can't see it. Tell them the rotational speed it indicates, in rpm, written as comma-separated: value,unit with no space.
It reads 3800,rpm
